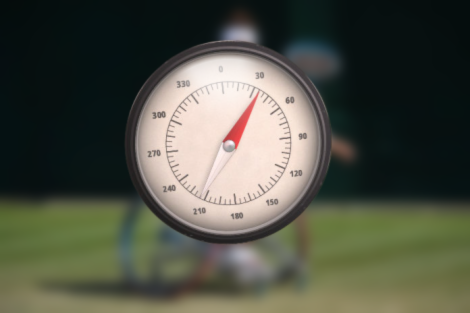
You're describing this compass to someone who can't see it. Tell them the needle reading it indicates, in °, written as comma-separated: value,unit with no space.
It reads 35,°
